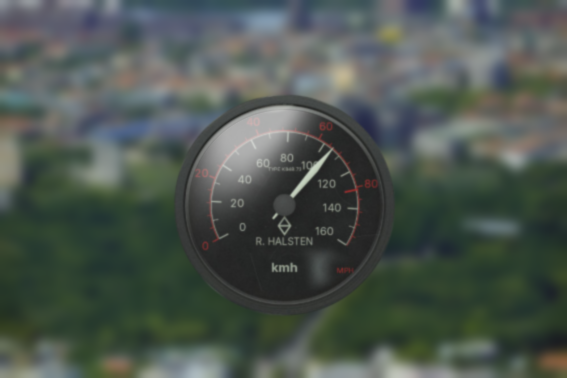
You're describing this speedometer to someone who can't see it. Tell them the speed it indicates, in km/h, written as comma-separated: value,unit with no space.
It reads 105,km/h
